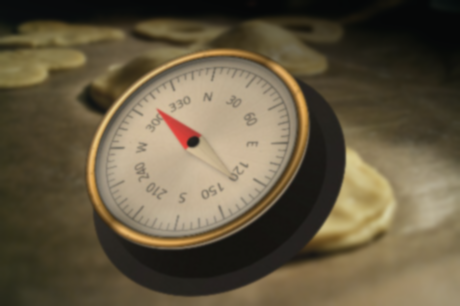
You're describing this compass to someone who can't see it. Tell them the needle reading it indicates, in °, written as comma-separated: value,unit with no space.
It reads 310,°
